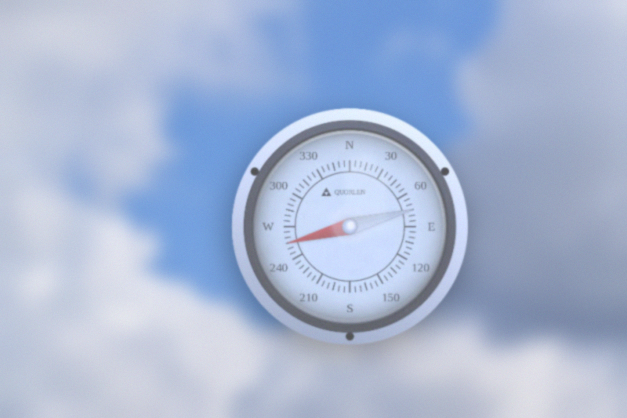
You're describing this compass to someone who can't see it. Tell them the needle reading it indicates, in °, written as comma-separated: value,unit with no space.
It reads 255,°
